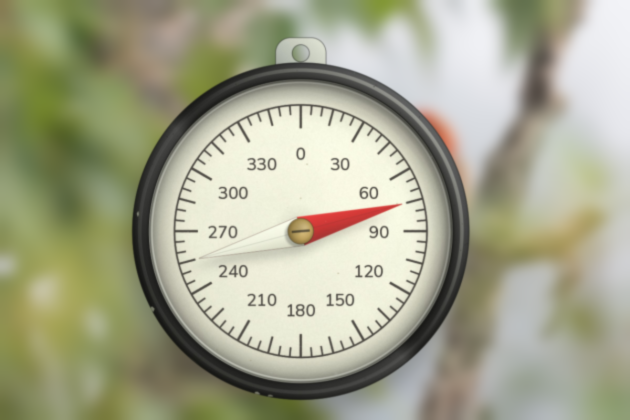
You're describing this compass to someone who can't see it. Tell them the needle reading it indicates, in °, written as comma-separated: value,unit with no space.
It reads 75,°
